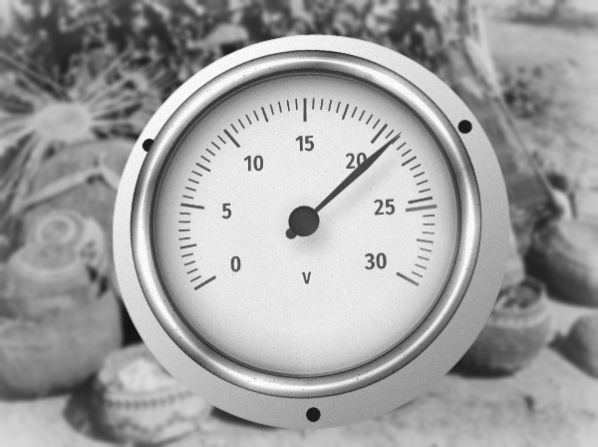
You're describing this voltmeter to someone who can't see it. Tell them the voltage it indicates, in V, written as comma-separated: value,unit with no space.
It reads 21,V
